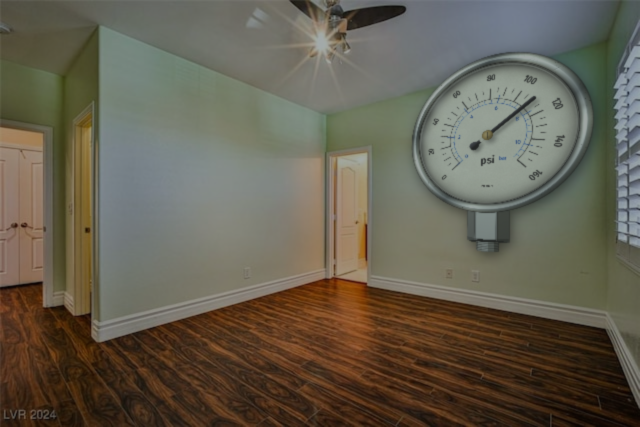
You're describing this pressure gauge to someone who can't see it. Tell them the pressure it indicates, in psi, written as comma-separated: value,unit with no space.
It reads 110,psi
